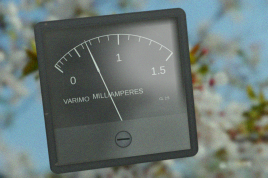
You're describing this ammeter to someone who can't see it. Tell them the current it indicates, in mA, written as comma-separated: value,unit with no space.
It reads 0.65,mA
